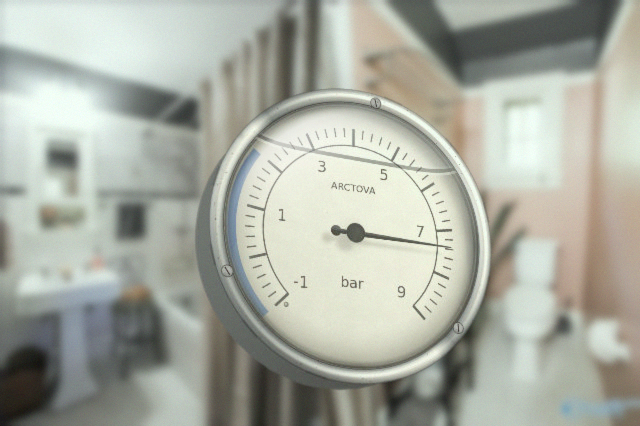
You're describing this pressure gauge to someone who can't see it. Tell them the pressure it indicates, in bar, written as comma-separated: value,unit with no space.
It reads 7.4,bar
